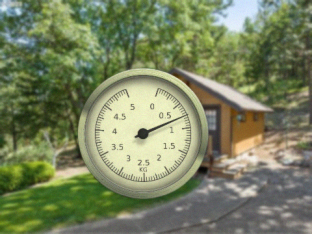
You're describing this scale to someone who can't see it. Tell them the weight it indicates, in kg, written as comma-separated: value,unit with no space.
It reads 0.75,kg
